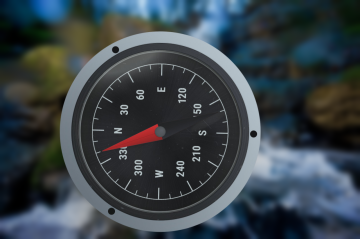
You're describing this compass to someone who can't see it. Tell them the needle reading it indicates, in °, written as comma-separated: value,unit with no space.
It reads 340,°
